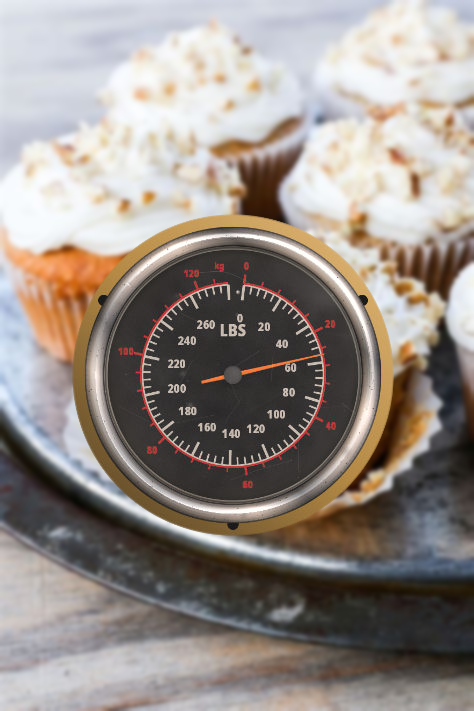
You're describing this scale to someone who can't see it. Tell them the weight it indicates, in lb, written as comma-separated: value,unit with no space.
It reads 56,lb
